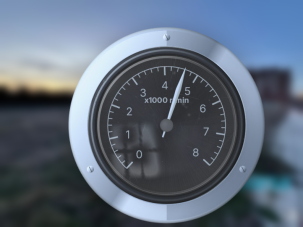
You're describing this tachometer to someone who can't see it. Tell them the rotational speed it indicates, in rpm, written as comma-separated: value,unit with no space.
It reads 4600,rpm
